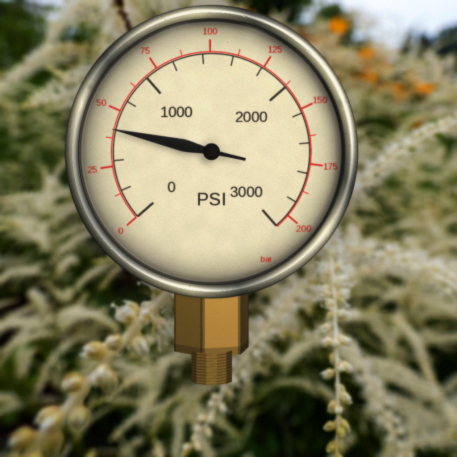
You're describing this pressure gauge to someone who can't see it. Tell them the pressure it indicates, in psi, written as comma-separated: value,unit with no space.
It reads 600,psi
